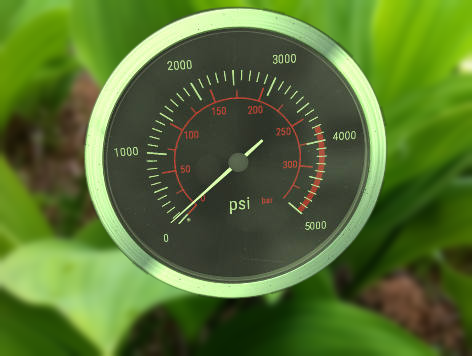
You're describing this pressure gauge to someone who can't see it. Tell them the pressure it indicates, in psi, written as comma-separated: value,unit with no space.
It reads 100,psi
